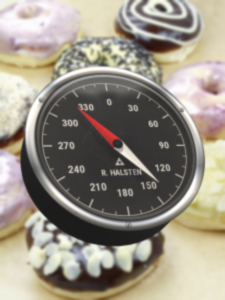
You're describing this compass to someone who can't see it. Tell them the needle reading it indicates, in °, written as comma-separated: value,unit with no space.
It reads 320,°
